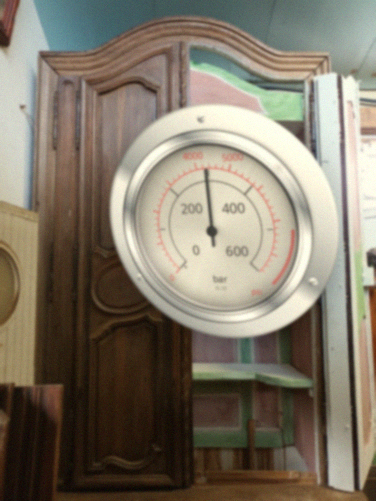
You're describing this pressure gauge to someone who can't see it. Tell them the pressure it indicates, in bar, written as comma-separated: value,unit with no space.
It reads 300,bar
